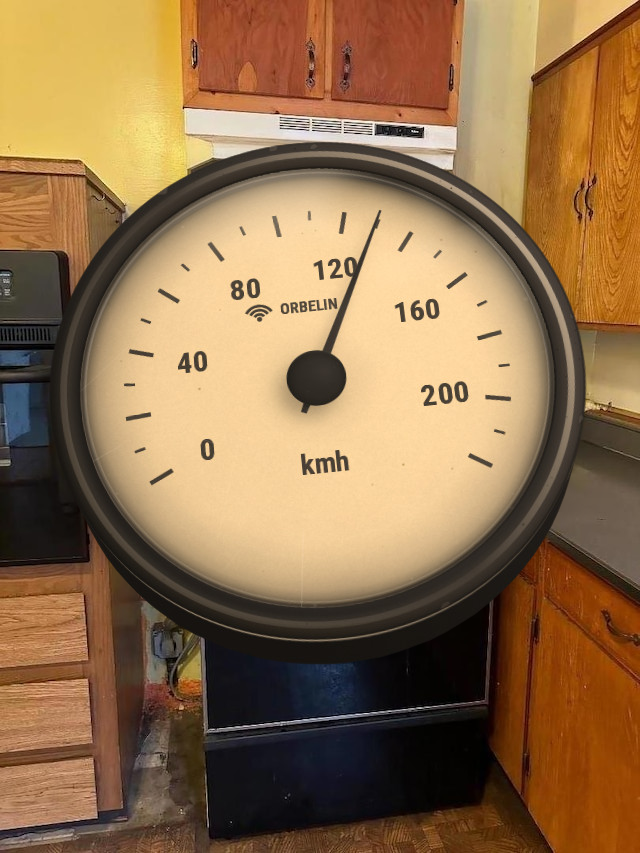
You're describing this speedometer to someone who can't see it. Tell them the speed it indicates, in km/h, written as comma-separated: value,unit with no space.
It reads 130,km/h
